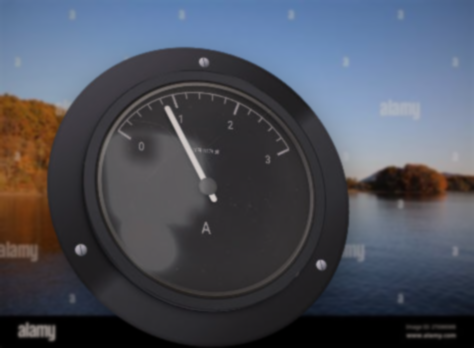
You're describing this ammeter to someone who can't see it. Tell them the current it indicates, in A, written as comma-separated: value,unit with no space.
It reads 0.8,A
